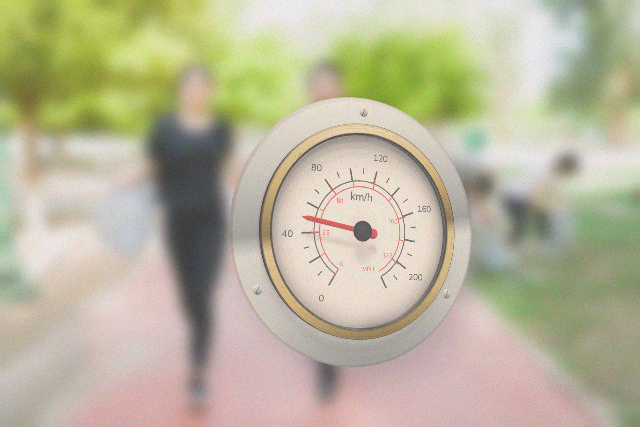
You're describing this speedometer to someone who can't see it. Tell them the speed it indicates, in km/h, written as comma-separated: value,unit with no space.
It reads 50,km/h
